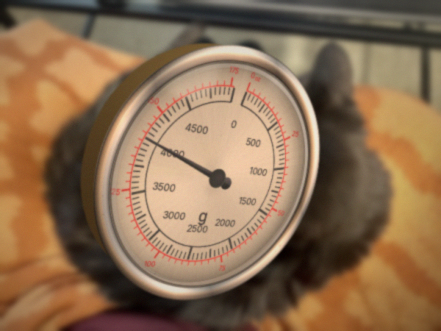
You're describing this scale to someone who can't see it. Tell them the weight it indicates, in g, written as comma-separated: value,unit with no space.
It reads 4000,g
